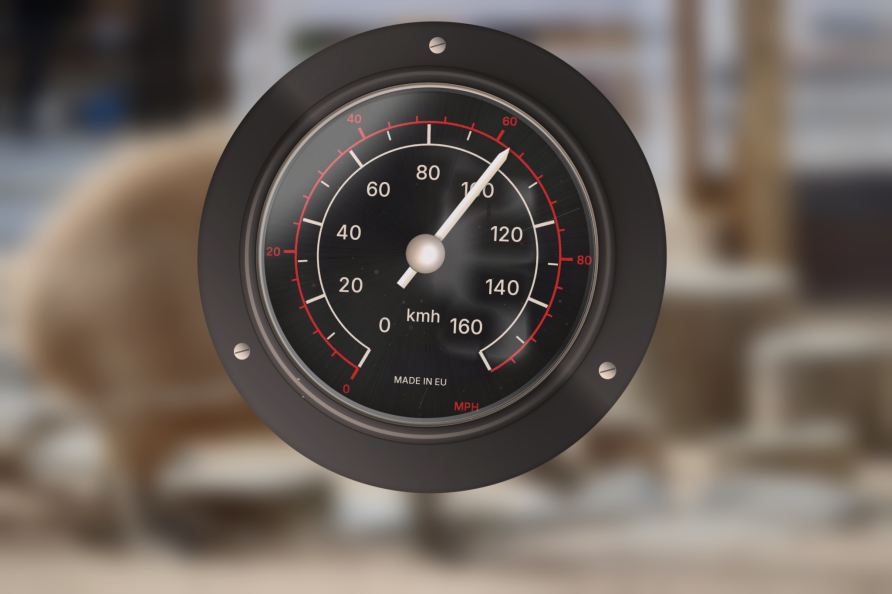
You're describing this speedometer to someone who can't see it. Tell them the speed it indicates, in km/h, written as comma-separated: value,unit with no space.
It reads 100,km/h
